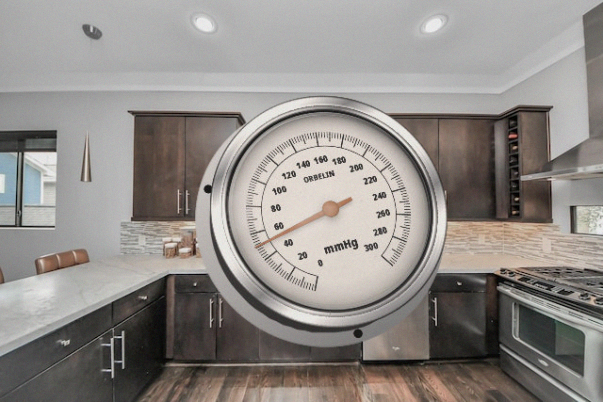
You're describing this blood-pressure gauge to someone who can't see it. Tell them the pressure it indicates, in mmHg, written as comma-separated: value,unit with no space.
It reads 50,mmHg
